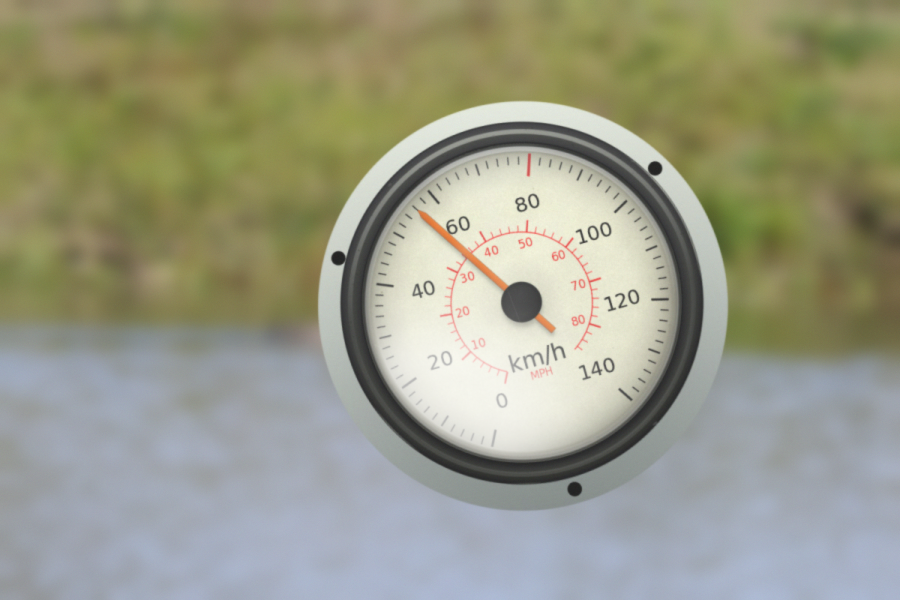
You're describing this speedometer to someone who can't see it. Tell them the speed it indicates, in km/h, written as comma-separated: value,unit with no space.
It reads 56,km/h
